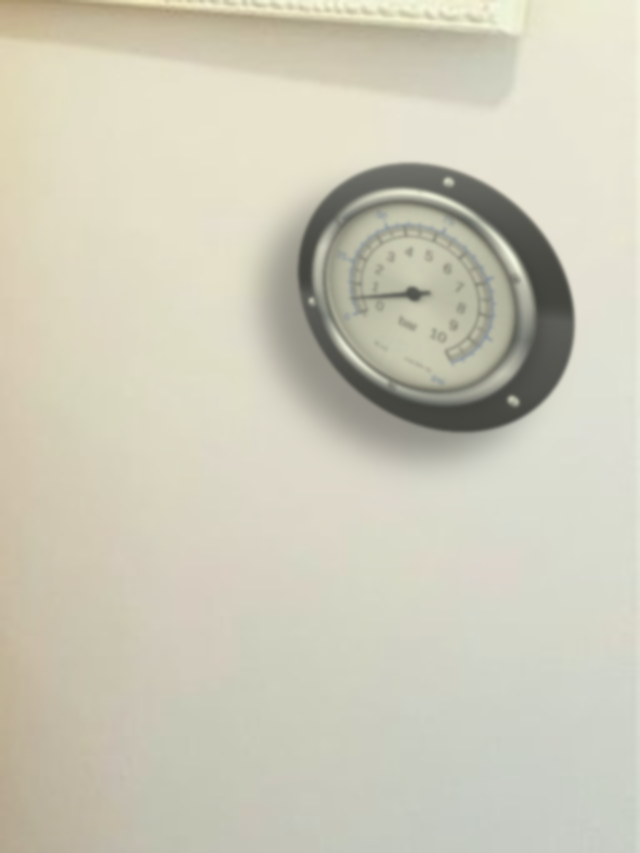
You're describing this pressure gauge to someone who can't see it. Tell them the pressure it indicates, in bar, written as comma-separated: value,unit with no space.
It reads 0.5,bar
